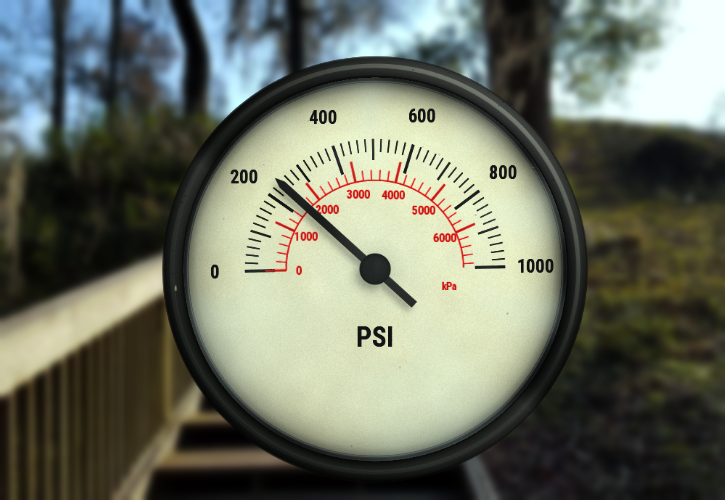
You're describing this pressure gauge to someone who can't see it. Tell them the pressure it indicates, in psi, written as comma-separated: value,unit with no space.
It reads 240,psi
